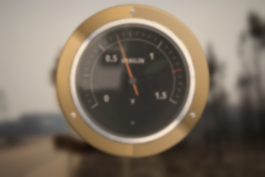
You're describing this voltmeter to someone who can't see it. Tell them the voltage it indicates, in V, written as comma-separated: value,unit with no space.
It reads 0.65,V
